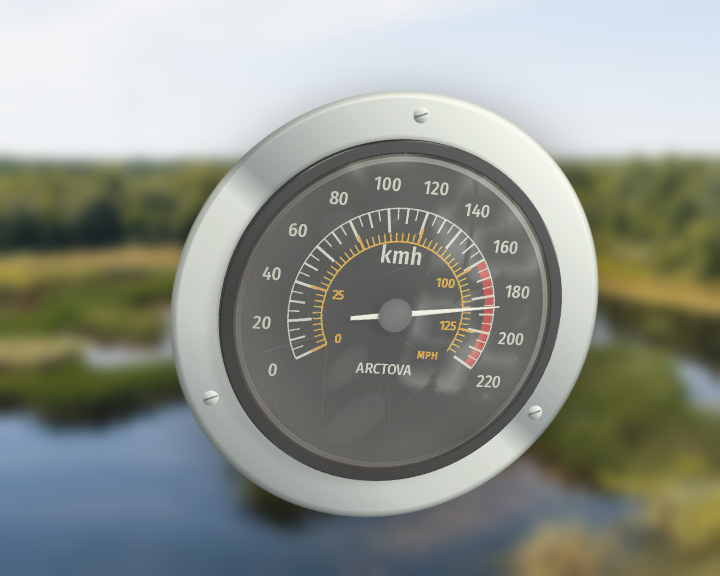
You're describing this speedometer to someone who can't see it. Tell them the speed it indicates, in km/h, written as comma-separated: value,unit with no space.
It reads 185,km/h
